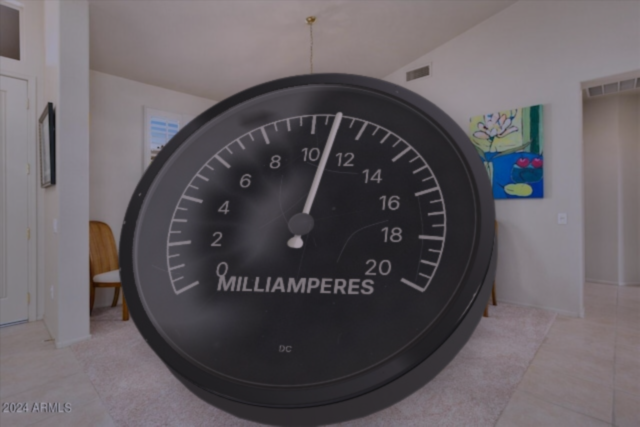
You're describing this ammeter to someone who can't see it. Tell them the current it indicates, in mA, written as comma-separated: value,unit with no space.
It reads 11,mA
